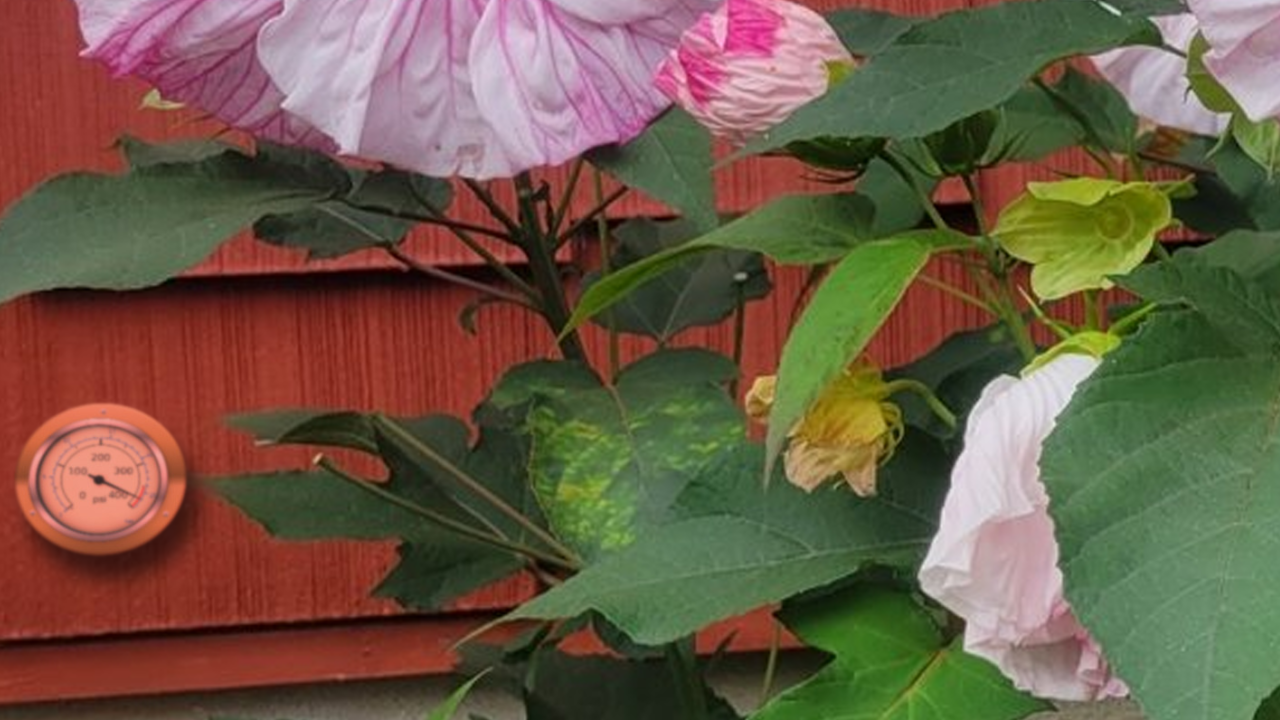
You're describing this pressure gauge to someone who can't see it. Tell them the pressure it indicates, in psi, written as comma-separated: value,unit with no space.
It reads 375,psi
